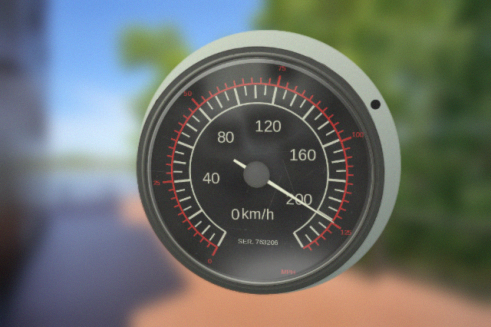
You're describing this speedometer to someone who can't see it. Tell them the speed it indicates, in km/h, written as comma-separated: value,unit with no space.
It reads 200,km/h
